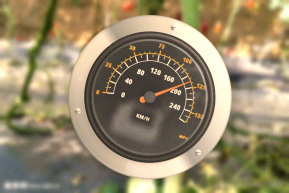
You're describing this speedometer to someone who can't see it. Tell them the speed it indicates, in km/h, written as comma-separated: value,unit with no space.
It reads 190,km/h
